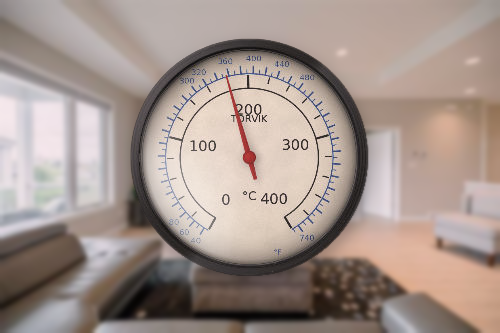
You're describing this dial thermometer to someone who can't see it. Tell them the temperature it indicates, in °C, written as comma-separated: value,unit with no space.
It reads 180,°C
